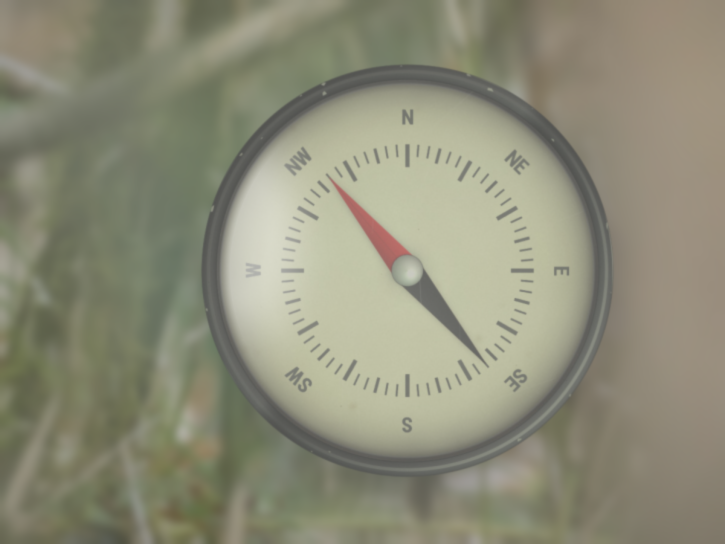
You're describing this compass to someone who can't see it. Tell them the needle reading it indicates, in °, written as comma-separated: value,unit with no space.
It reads 320,°
